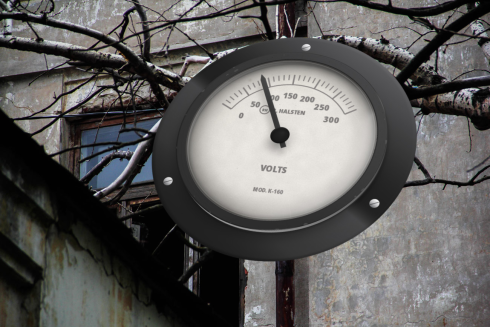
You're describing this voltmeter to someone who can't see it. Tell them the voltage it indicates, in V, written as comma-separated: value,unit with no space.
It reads 90,V
